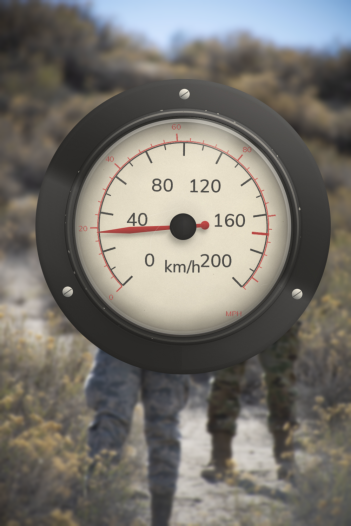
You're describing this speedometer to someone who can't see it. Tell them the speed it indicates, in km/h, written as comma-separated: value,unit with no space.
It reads 30,km/h
